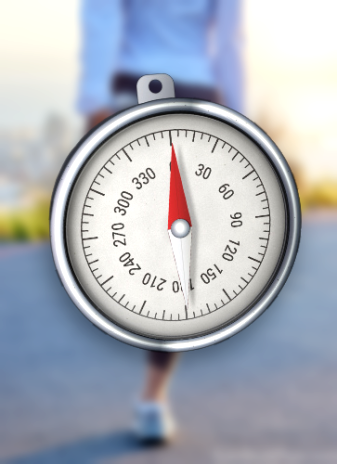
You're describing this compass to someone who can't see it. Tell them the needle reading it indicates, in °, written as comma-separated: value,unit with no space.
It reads 0,°
